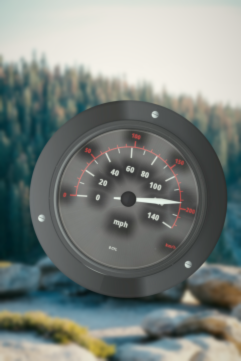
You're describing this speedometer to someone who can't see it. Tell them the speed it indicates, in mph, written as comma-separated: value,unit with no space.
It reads 120,mph
